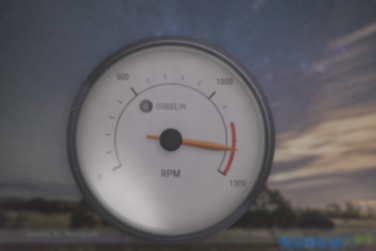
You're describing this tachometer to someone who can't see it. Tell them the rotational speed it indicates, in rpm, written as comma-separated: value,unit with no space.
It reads 1350,rpm
